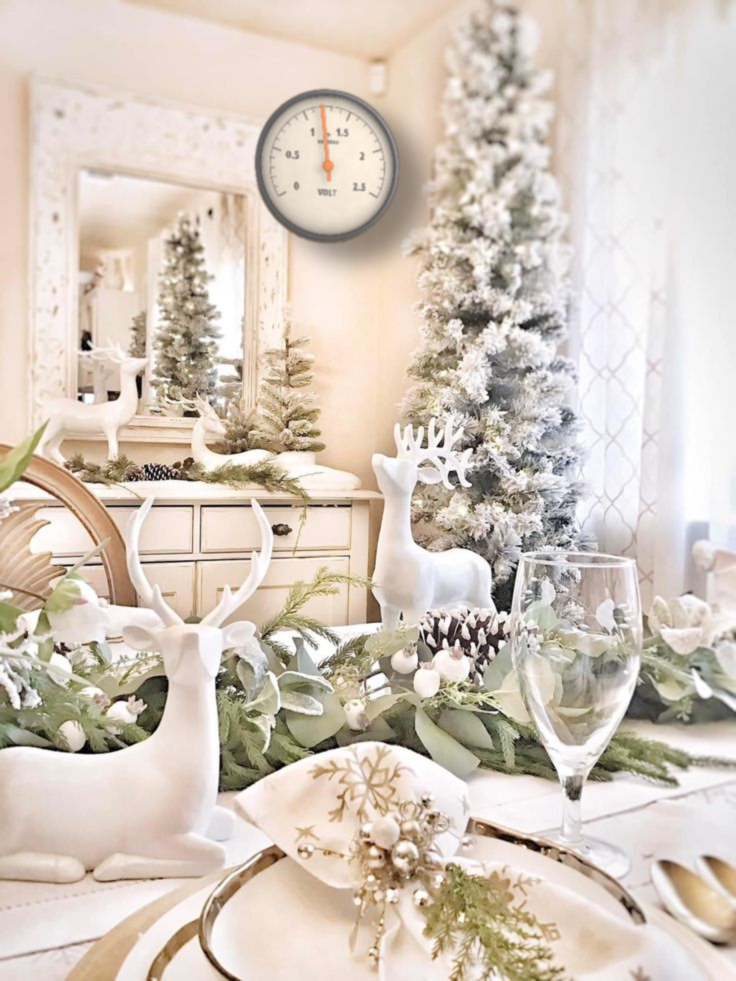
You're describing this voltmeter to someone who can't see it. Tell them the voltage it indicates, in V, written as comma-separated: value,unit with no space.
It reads 1.2,V
